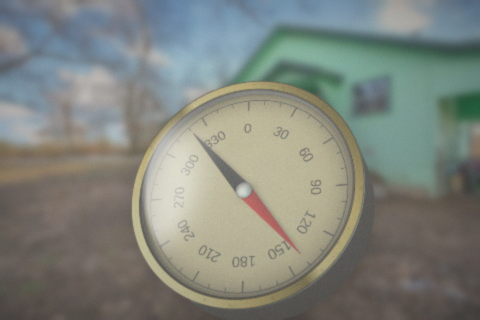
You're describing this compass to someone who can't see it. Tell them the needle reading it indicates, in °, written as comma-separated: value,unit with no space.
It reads 140,°
